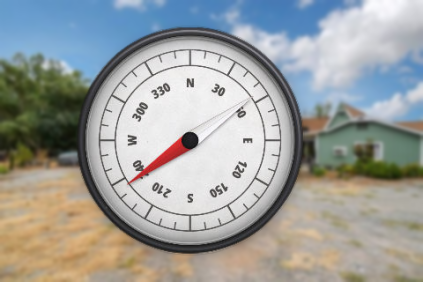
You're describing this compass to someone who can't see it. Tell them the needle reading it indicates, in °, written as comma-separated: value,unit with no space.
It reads 235,°
